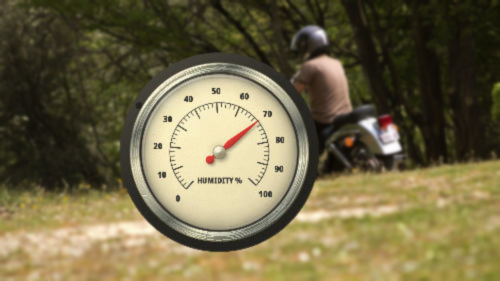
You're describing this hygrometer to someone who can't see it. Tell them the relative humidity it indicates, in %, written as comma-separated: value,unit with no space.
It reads 70,%
